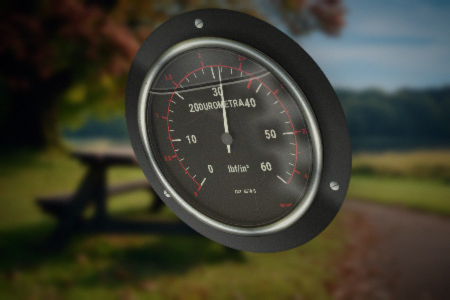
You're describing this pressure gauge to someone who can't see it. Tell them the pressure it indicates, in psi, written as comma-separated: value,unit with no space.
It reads 32,psi
